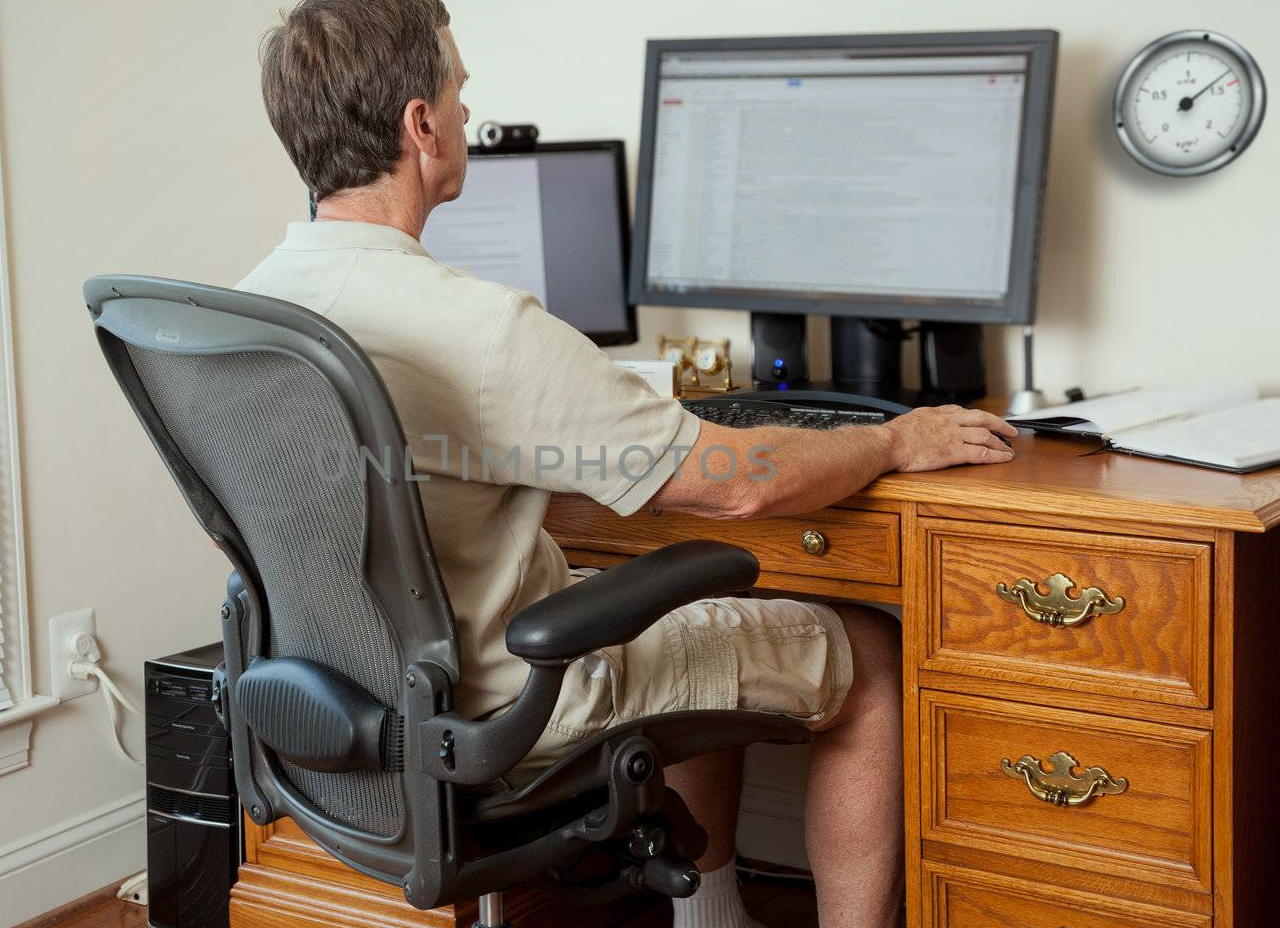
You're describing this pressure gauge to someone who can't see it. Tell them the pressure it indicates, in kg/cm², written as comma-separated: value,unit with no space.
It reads 1.4,kg/cm²
